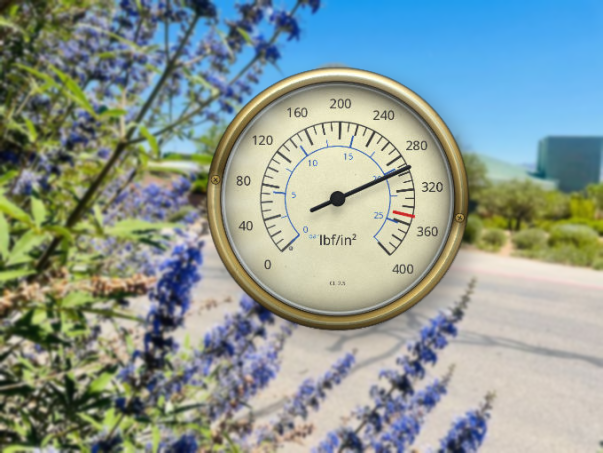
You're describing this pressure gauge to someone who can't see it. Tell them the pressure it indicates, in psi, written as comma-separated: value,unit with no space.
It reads 295,psi
